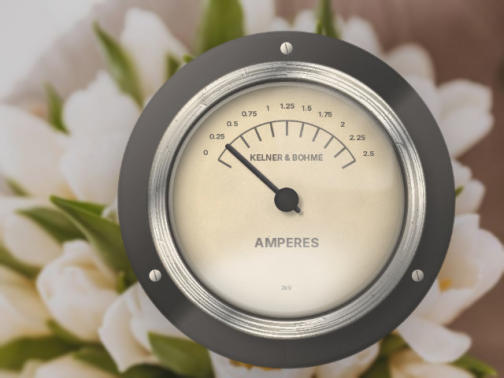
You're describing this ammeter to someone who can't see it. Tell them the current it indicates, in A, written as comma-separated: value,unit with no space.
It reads 0.25,A
